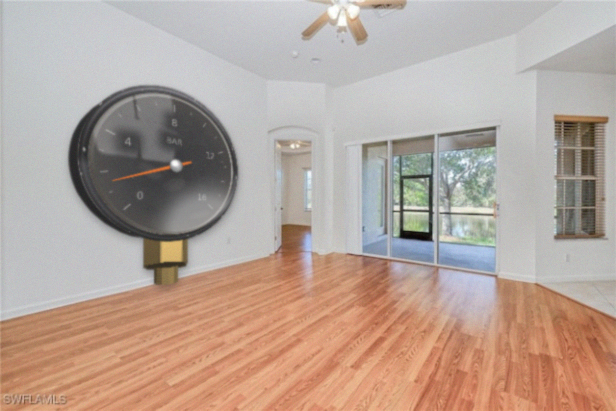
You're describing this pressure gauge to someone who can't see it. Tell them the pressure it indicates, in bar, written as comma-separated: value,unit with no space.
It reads 1.5,bar
